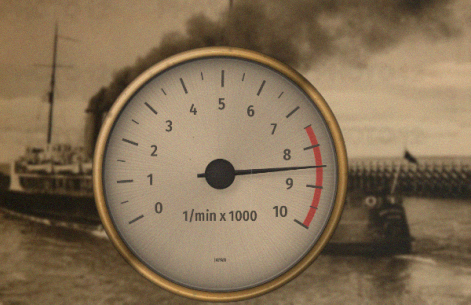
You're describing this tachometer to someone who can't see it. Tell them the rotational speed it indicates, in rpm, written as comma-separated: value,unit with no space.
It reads 8500,rpm
